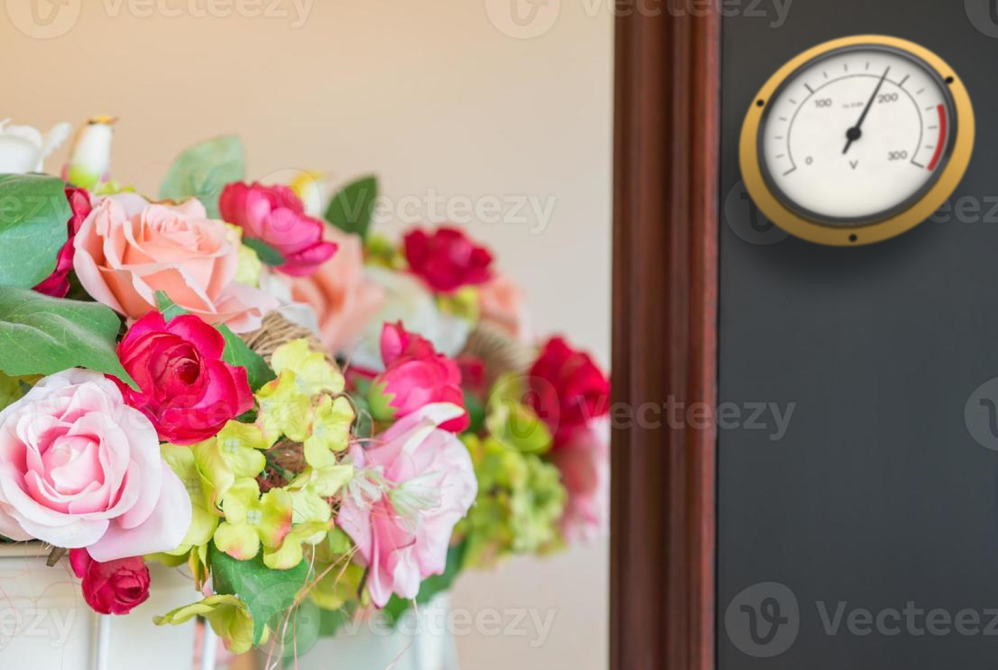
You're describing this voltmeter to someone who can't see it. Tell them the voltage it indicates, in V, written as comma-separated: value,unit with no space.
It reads 180,V
